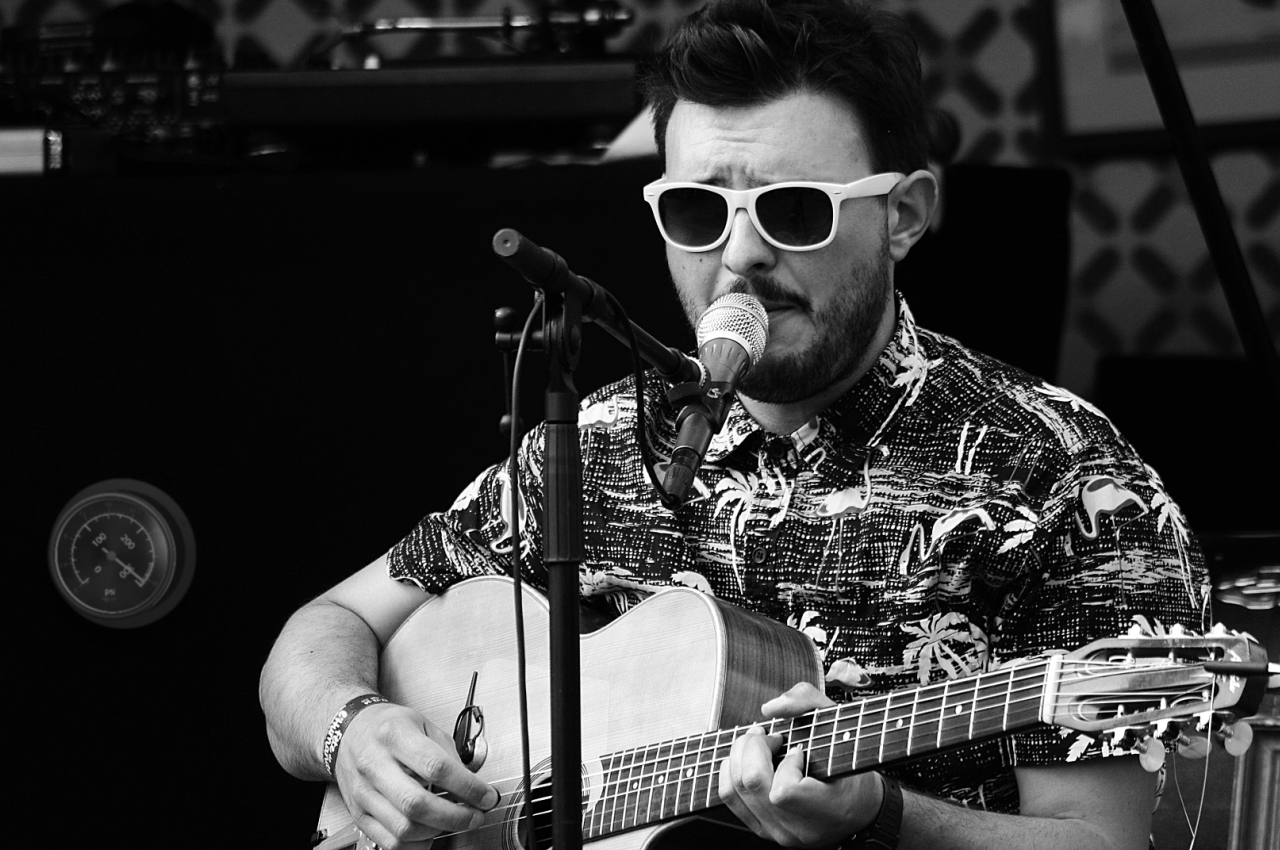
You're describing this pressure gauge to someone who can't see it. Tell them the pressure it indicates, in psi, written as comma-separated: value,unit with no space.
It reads 290,psi
